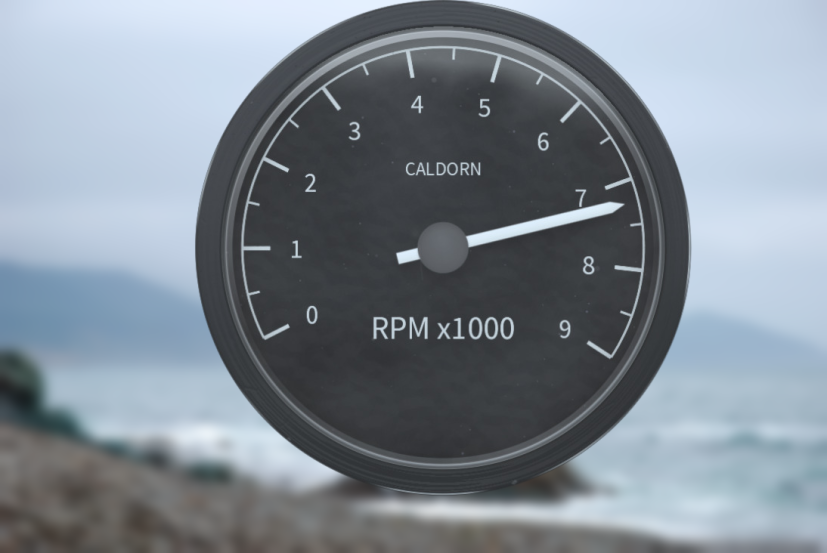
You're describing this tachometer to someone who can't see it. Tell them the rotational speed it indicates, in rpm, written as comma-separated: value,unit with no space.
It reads 7250,rpm
